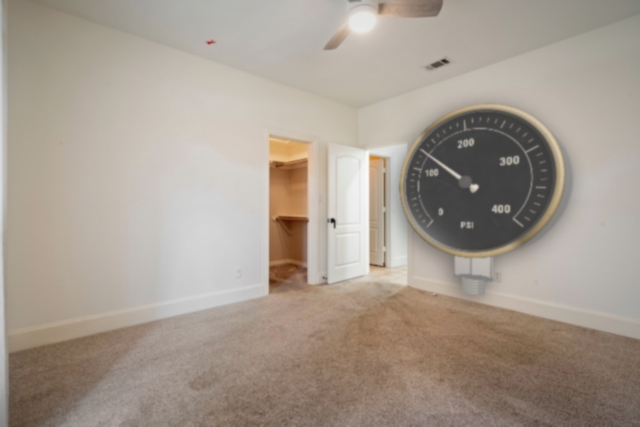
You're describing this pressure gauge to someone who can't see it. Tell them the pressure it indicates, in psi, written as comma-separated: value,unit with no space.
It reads 130,psi
